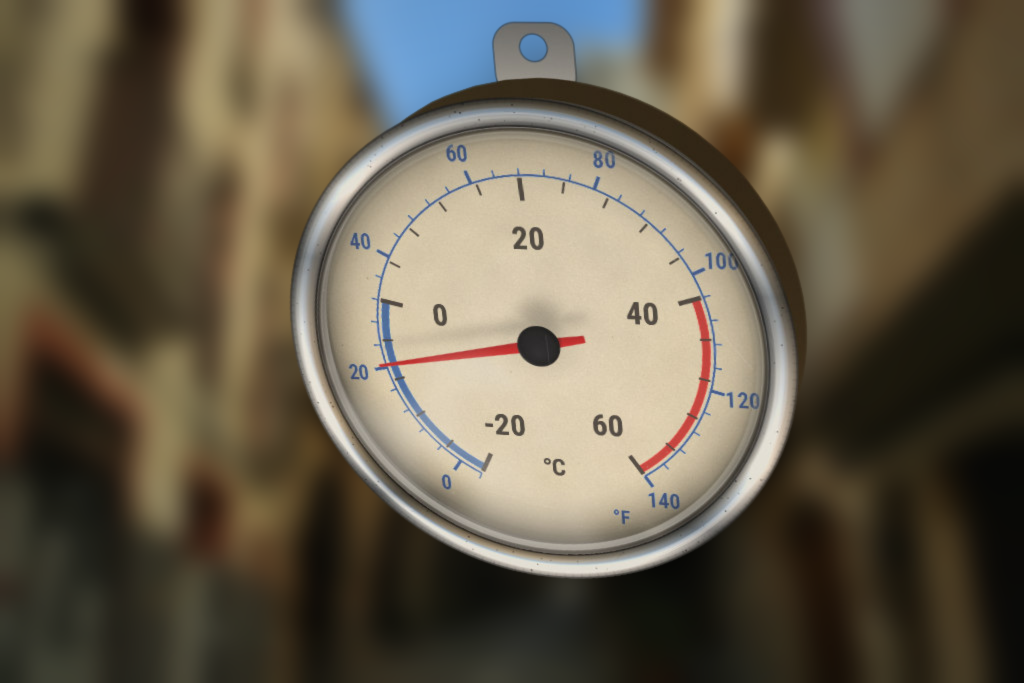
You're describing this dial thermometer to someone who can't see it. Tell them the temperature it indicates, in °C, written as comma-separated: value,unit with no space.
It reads -6,°C
